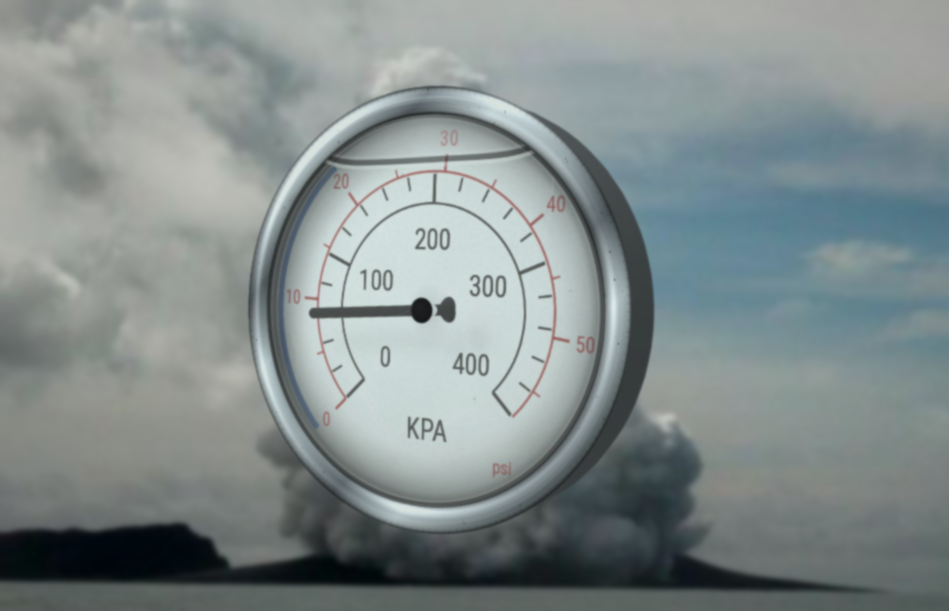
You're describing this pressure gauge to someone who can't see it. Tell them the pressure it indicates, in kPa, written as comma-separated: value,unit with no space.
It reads 60,kPa
